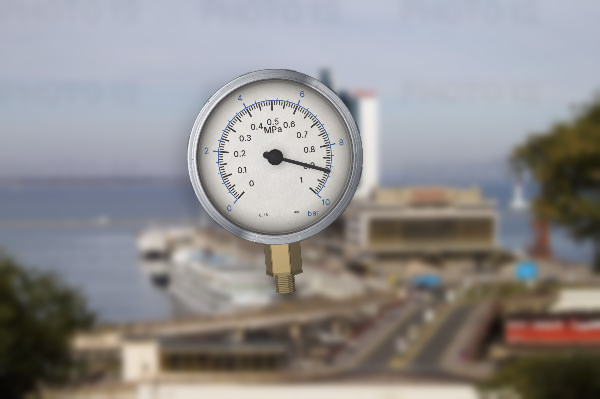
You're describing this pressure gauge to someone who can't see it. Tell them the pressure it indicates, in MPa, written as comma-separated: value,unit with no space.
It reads 0.9,MPa
